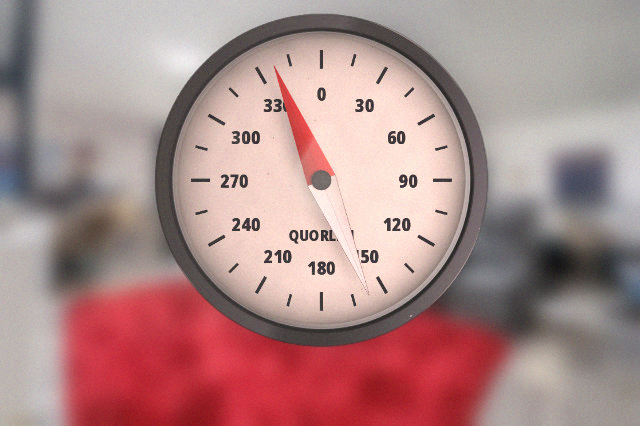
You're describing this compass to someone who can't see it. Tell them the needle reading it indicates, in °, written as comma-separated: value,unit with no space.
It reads 337.5,°
